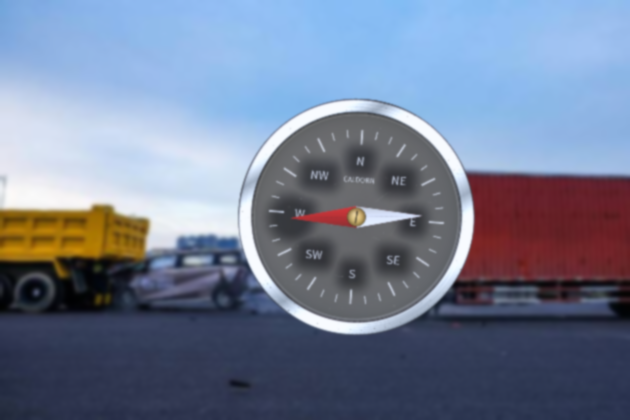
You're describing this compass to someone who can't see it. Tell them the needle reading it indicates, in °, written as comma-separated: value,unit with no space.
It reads 265,°
